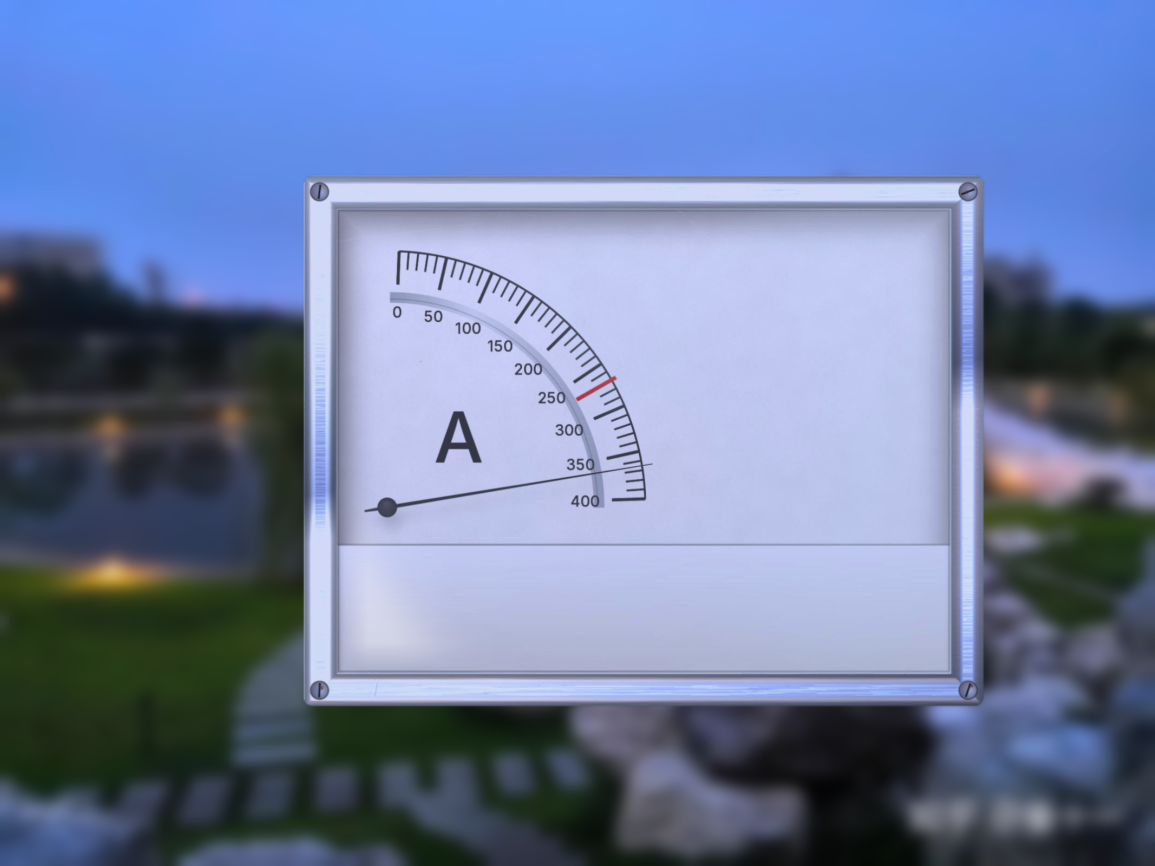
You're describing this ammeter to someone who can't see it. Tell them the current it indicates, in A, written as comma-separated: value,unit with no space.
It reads 365,A
